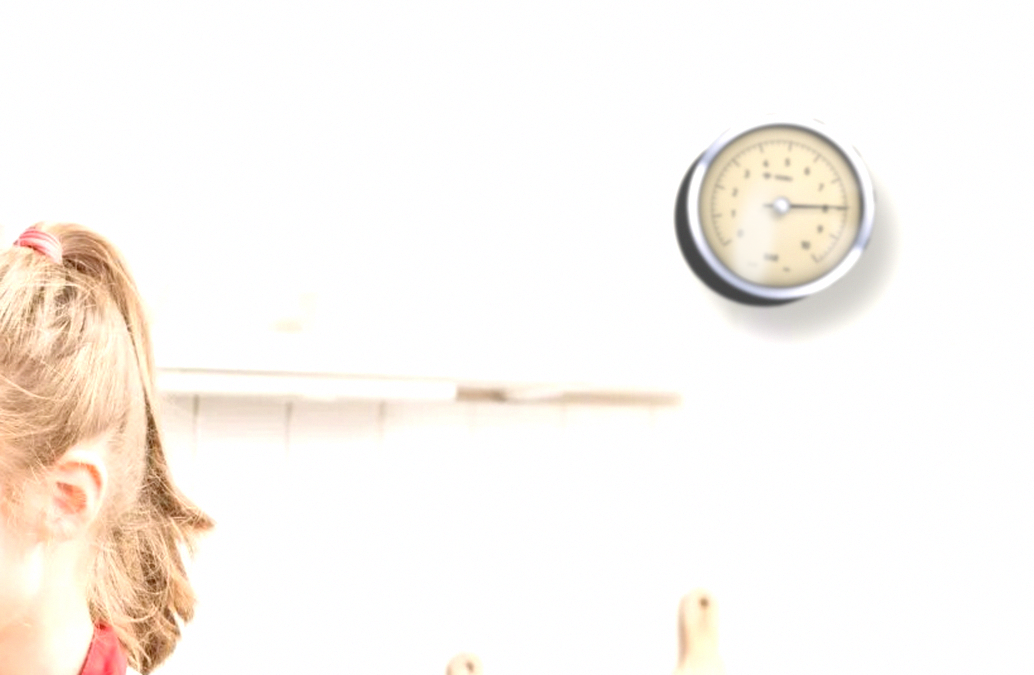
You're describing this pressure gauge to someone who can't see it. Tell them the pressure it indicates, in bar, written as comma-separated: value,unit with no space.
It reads 8,bar
